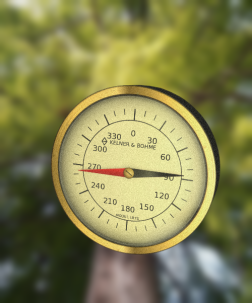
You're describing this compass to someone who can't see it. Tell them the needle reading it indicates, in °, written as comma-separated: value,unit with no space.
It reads 265,°
